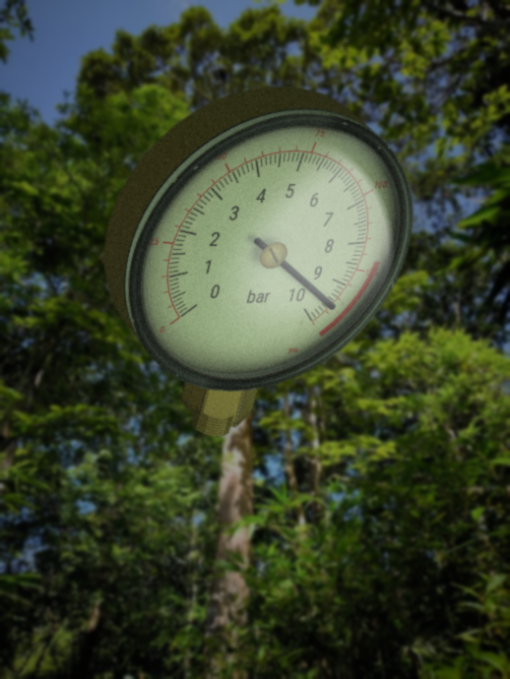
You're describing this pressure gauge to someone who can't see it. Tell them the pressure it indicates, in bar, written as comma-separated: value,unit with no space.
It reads 9.5,bar
